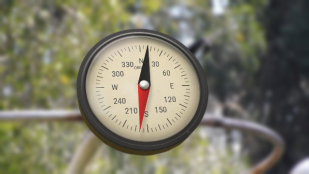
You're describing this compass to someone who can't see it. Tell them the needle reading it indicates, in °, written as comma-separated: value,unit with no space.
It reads 190,°
